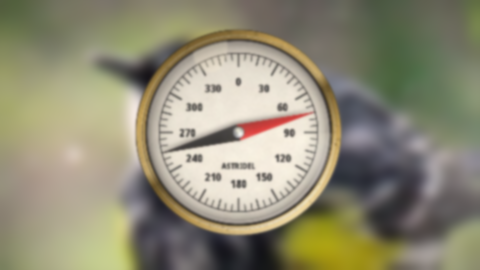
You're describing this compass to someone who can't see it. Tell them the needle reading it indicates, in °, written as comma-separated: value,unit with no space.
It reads 75,°
